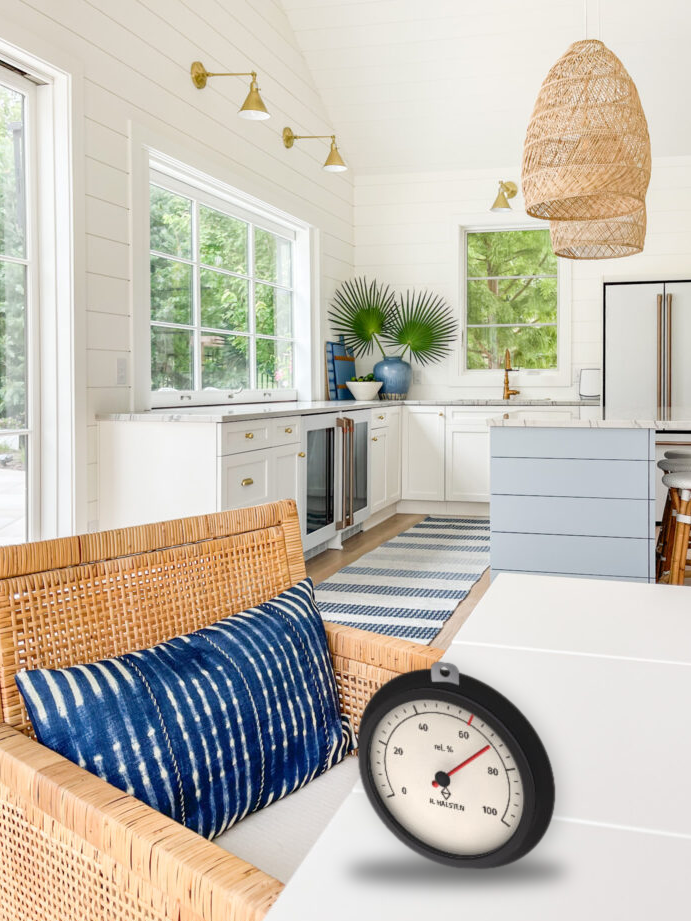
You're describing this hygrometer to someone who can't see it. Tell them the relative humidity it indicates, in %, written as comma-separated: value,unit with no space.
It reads 70,%
